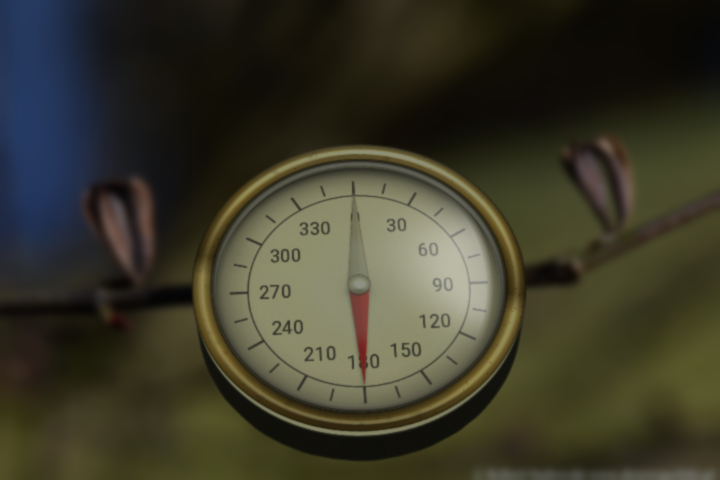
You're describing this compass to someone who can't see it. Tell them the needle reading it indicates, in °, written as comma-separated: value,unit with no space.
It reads 180,°
